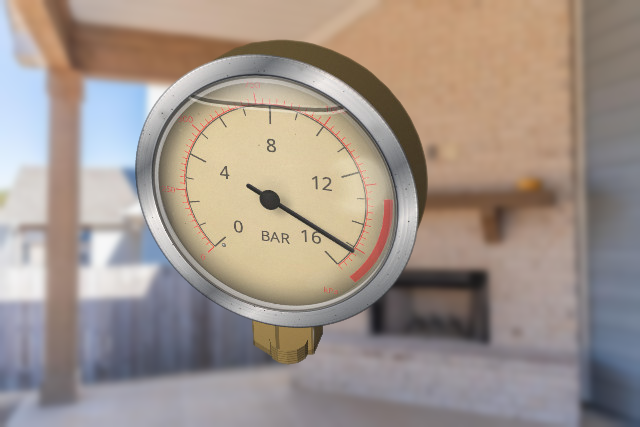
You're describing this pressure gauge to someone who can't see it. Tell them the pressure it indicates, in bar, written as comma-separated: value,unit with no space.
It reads 15,bar
